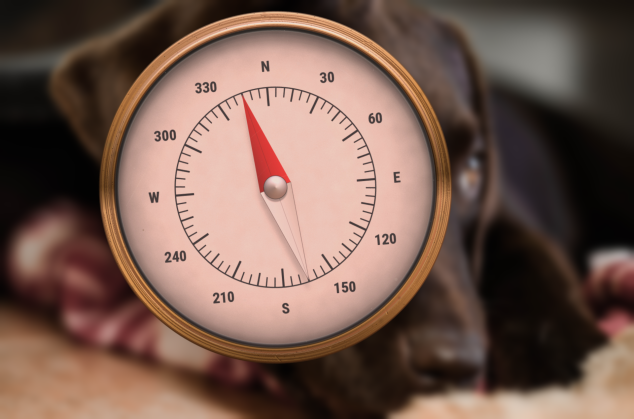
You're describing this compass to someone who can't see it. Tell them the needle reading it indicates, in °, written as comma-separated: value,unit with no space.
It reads 345,°
